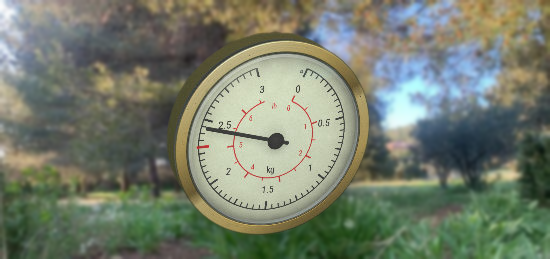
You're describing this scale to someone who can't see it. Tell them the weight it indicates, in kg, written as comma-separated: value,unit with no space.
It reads 2.45,kg
